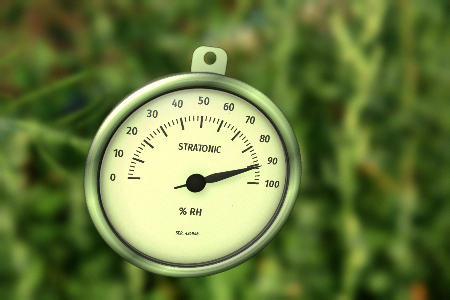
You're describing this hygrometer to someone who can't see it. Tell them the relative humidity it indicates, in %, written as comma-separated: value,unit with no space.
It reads 90,%
